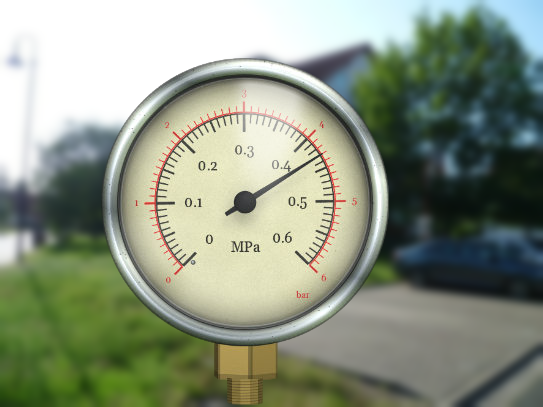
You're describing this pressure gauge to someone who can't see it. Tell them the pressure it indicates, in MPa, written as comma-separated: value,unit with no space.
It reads 0.43,MPa
